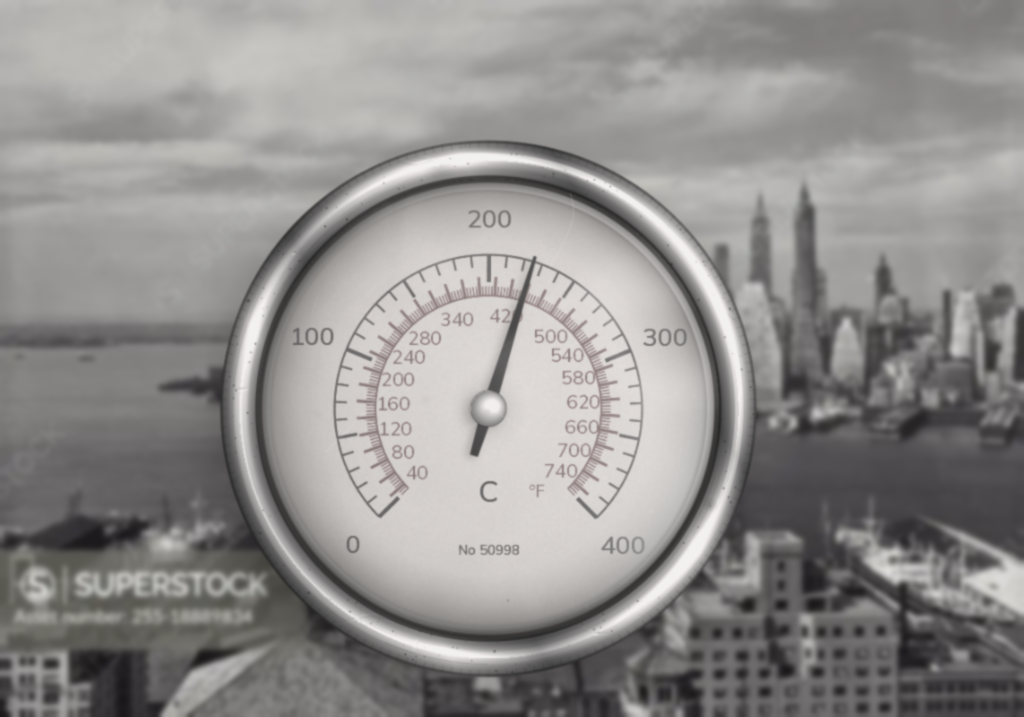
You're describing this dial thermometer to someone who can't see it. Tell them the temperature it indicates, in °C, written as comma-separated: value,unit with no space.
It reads 225,°C
